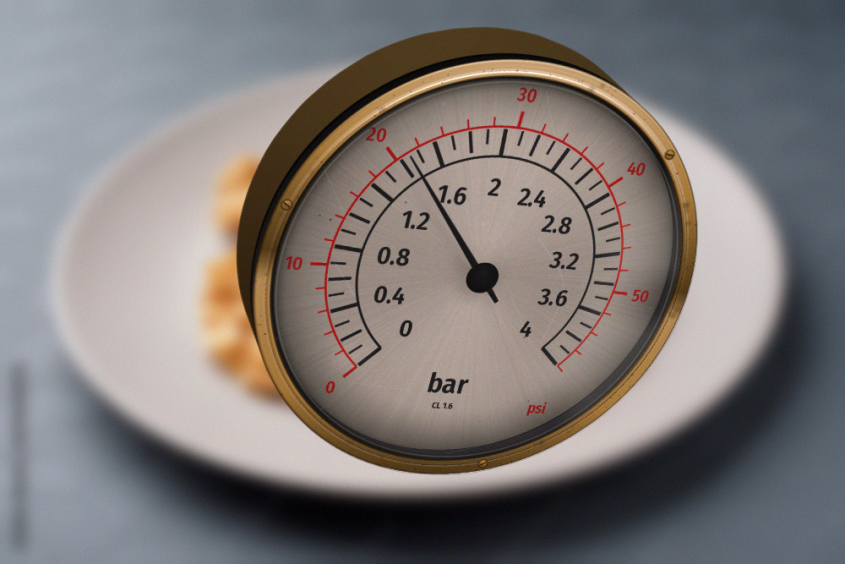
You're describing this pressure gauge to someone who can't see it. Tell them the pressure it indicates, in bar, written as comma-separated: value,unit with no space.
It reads 1.45,bar
